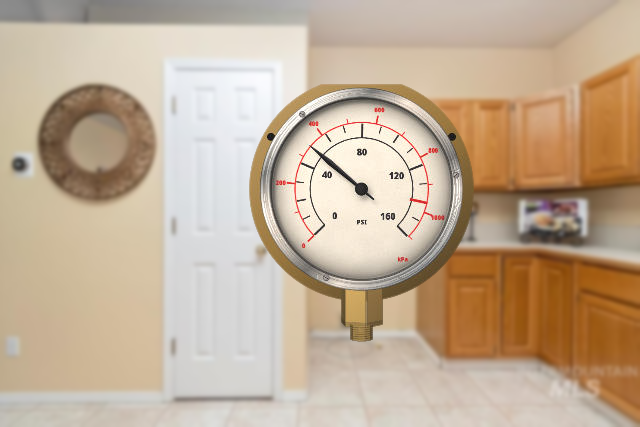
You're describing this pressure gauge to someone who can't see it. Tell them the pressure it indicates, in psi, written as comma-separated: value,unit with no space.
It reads 50,psi
